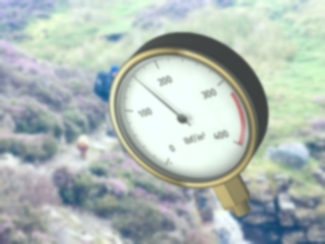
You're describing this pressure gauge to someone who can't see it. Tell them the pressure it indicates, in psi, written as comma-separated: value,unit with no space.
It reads 160,psi
